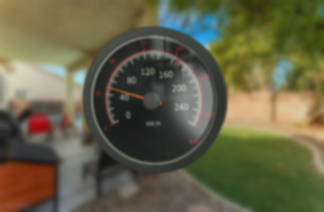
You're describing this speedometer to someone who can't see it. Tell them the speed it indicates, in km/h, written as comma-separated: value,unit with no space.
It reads 50,km/h
